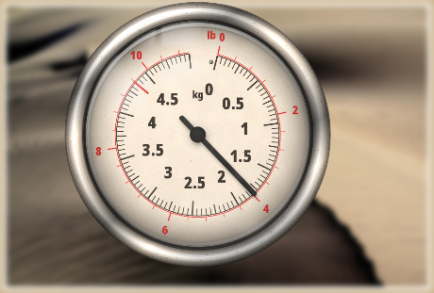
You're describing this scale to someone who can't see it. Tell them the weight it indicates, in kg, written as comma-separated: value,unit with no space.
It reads 1.8,kg
